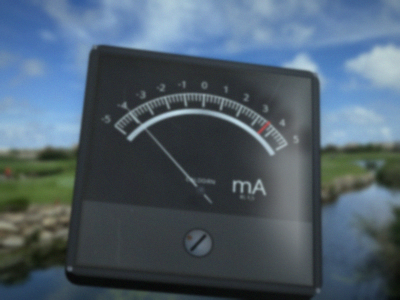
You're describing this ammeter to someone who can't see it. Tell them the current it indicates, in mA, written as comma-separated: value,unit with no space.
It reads -4,mA
